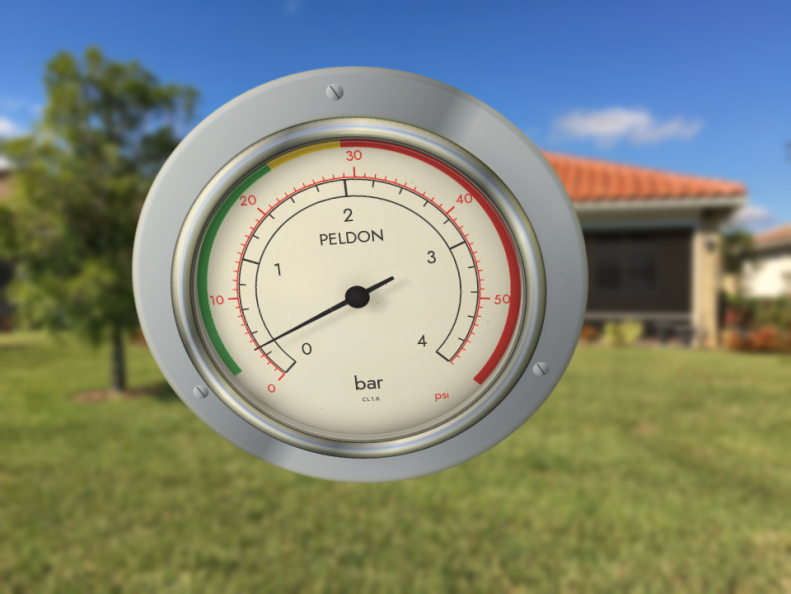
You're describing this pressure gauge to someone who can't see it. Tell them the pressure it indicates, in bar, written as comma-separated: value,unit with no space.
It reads 0.3,bar
